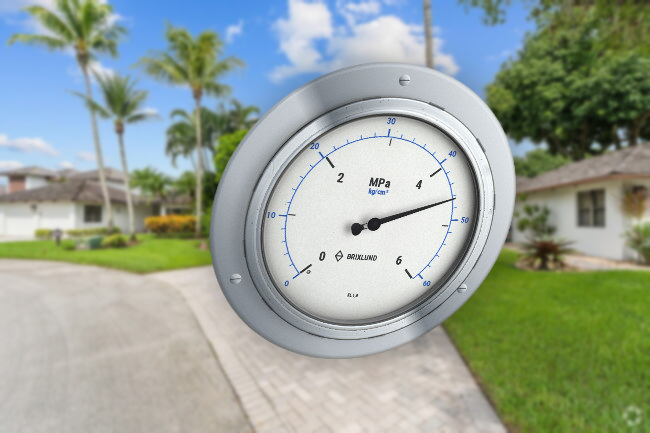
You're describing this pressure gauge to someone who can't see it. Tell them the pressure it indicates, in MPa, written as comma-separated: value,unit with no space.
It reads 4.5,MPa
